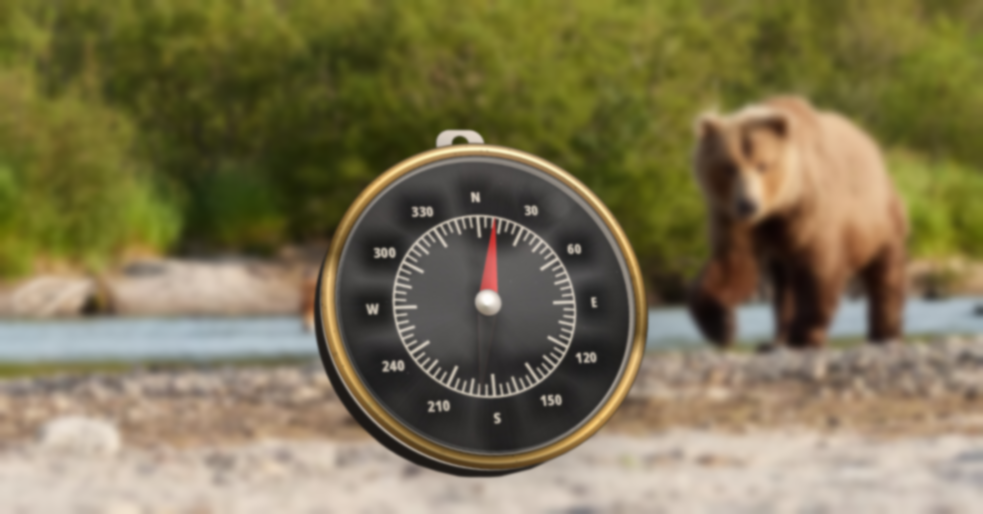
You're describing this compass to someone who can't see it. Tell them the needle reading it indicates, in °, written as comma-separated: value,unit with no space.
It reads 10,°
